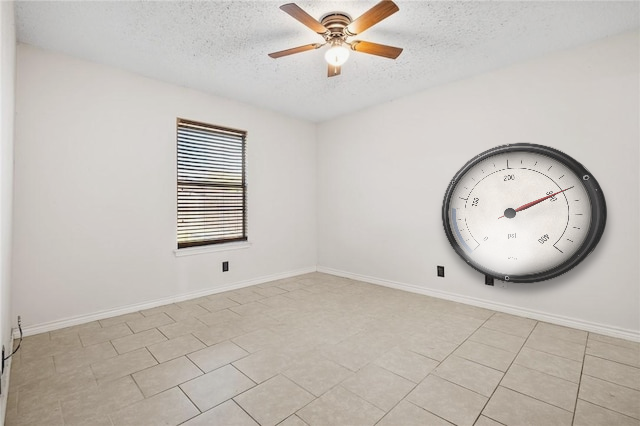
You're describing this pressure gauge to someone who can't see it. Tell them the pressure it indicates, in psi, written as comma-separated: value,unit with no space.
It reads 300,psi
